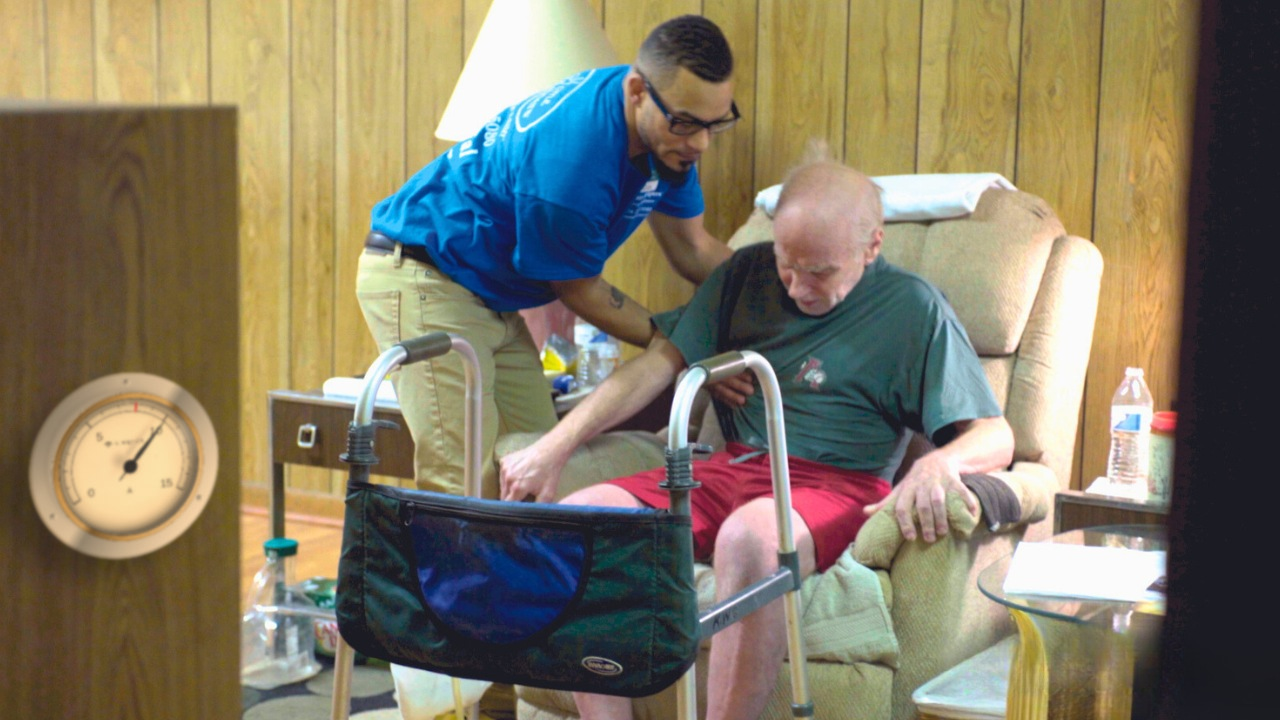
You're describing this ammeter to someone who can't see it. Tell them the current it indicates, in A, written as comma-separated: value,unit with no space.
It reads 10,A
